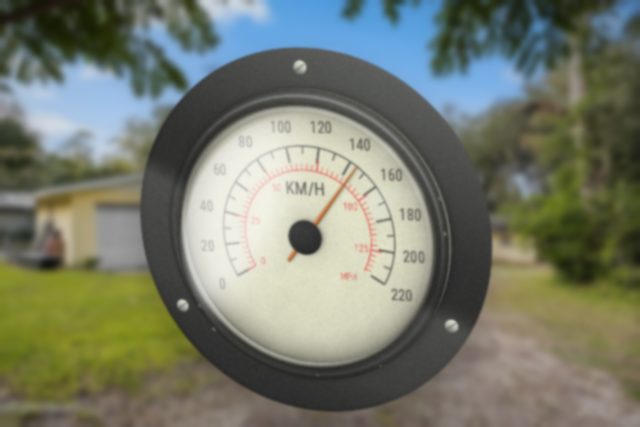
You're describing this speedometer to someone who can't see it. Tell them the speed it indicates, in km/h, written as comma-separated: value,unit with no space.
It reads 145,km/h
